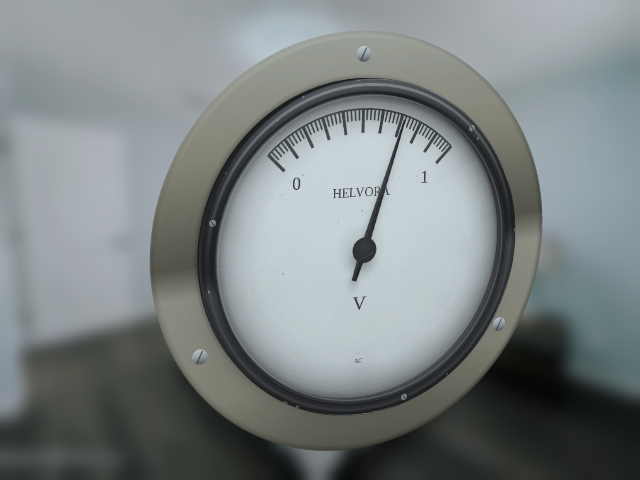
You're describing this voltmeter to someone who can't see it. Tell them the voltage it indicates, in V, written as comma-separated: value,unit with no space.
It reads 0.7,V
